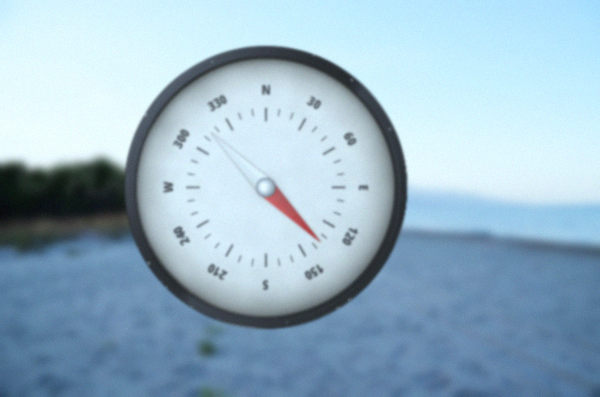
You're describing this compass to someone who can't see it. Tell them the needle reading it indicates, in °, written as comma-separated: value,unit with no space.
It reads 135,°
